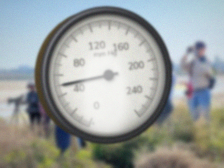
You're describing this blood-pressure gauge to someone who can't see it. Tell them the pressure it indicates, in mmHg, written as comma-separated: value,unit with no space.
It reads 50,mmHg
